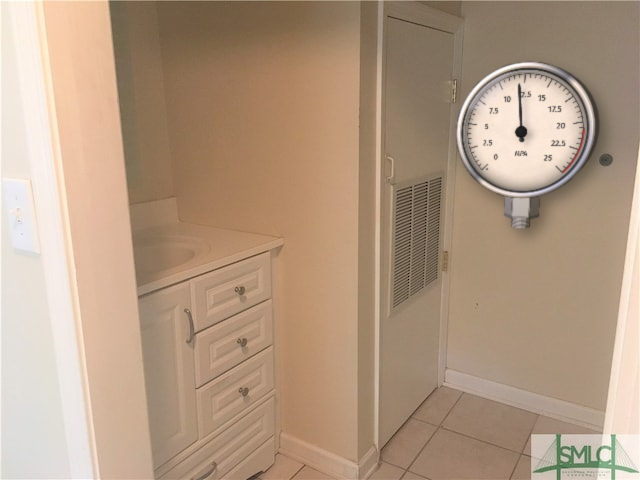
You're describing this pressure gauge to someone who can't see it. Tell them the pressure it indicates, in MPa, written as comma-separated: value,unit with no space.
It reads 12,MPa
